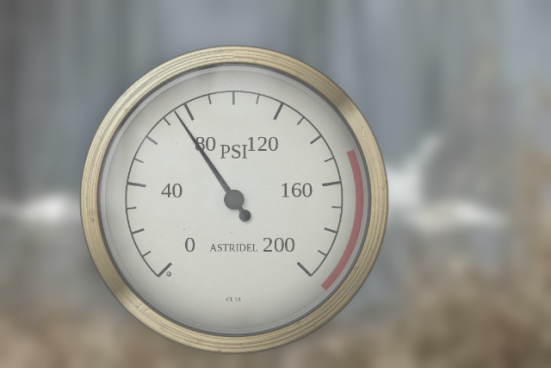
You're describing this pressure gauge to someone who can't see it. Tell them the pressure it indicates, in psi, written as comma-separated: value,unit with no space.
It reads 75,psi
